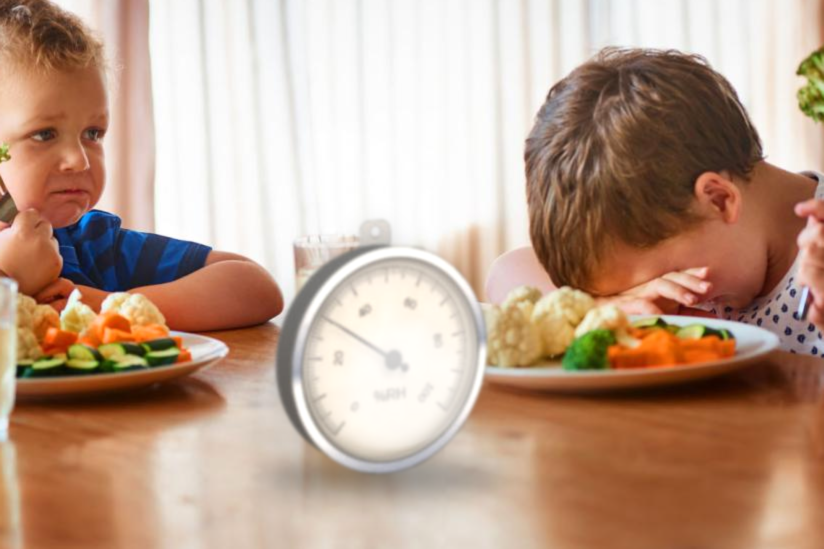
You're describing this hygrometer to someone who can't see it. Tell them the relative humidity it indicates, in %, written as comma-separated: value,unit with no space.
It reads 30,%
